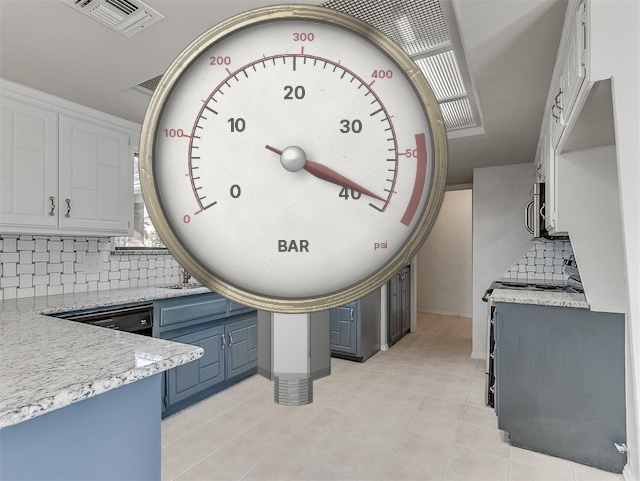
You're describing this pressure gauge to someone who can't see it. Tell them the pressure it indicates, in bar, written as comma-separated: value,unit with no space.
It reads 39,bar
